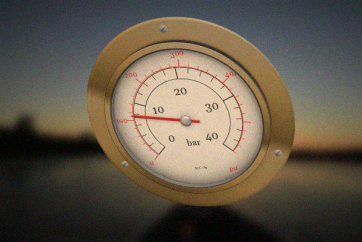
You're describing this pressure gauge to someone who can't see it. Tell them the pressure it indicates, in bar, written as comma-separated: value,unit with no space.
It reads 8,bar
